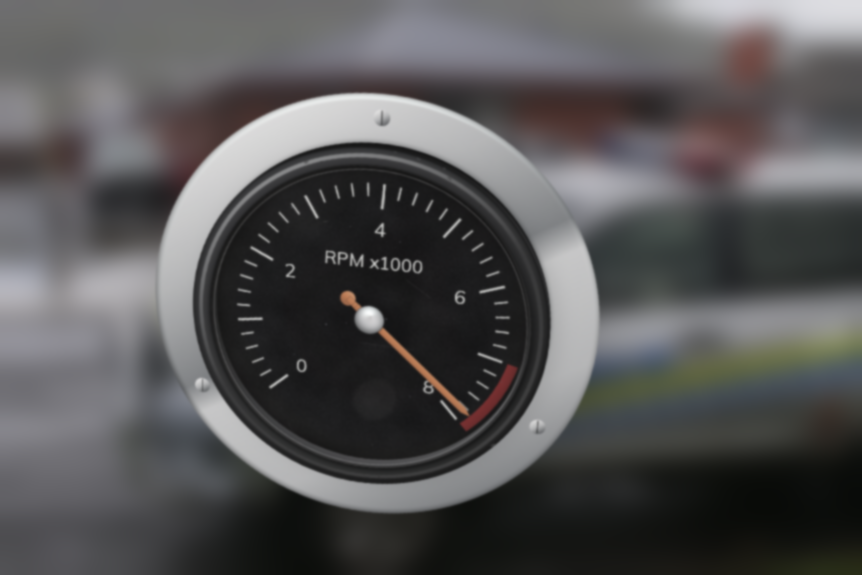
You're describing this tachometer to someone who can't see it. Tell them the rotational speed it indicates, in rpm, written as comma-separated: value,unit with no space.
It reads 7800,rpm
